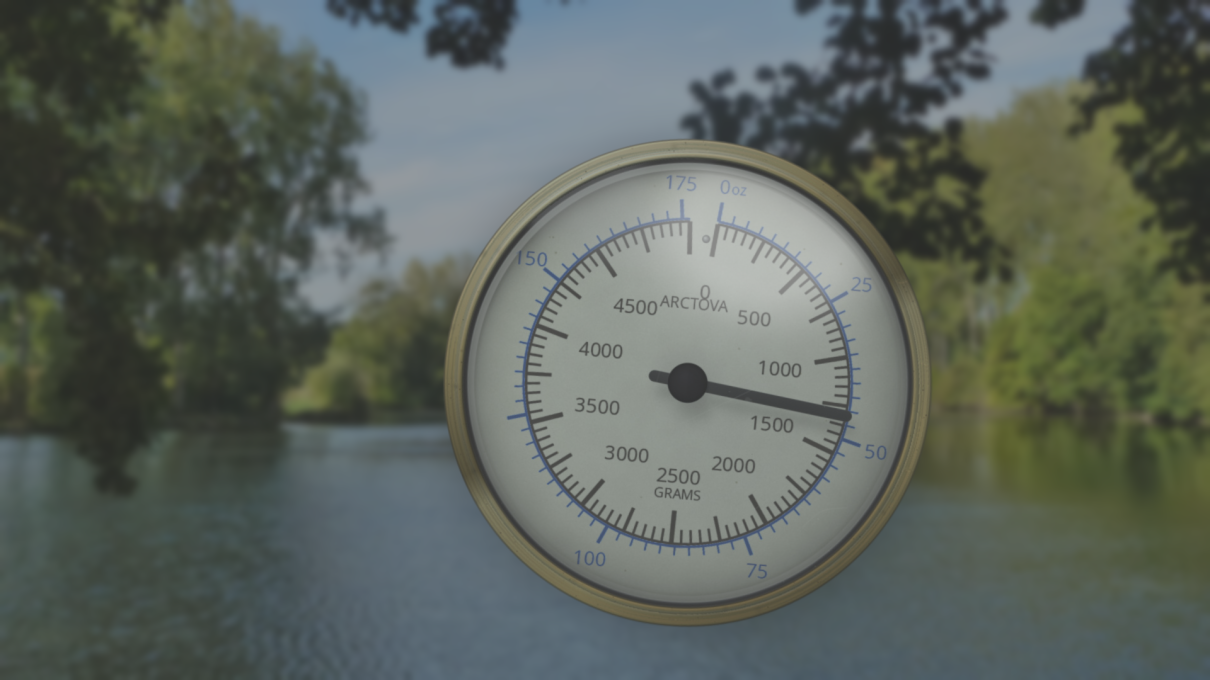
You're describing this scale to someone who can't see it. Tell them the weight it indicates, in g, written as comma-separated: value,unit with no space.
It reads 1300,g
